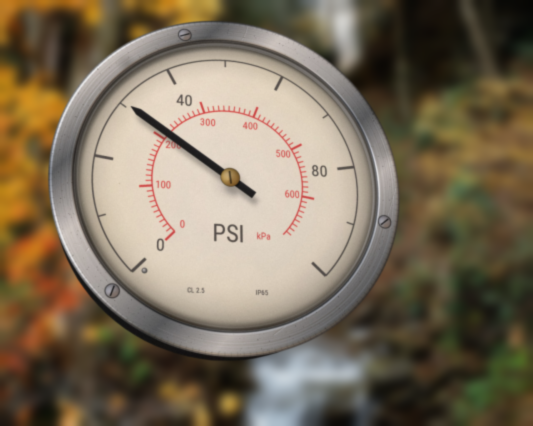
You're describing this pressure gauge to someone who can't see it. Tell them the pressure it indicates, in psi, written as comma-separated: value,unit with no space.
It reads 30,psi
